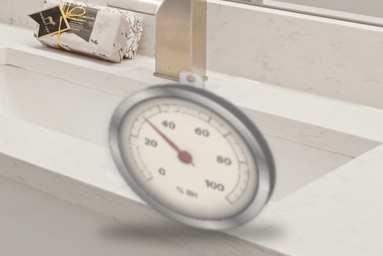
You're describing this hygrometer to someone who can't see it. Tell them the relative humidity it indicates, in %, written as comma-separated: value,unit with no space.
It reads 32,%
